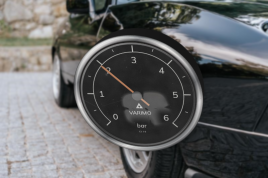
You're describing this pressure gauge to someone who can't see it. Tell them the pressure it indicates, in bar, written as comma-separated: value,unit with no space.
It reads 2,bar
